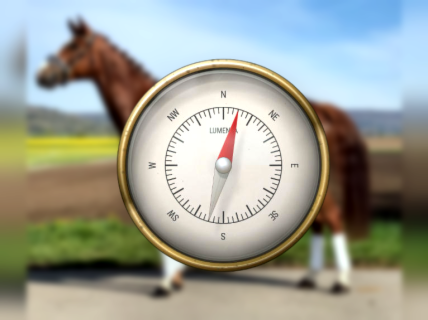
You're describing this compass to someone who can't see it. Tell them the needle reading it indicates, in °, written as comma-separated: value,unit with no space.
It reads 15,°
